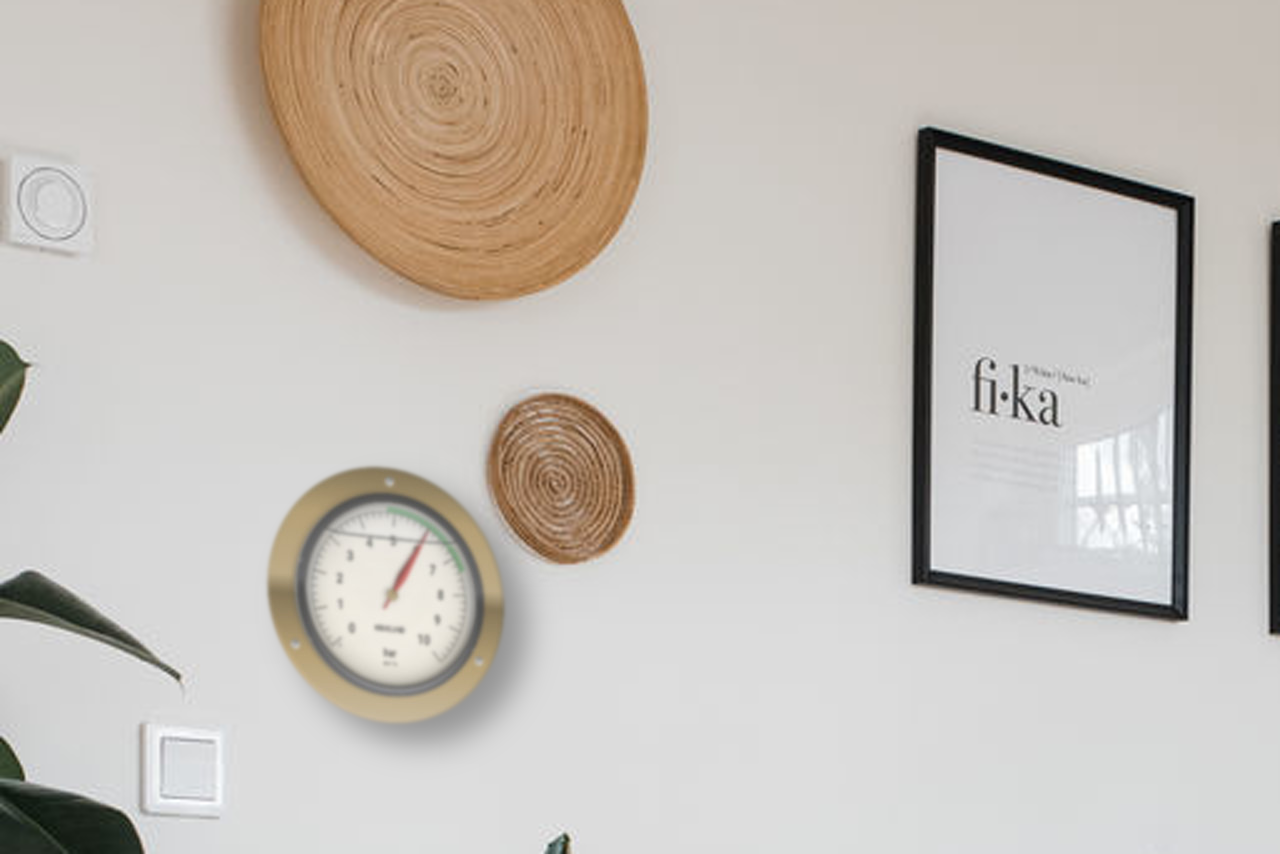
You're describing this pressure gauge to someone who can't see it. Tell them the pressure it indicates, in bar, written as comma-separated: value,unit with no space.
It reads 6,bar
